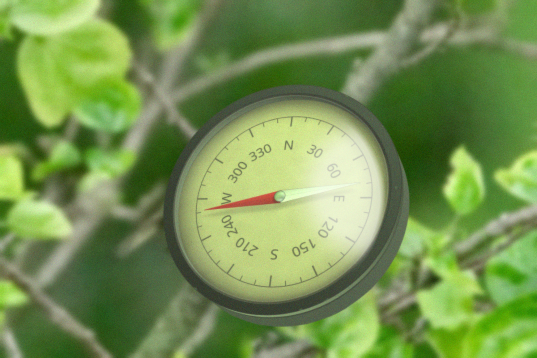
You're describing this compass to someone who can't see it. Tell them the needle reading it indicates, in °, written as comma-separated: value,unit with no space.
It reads 260,°
